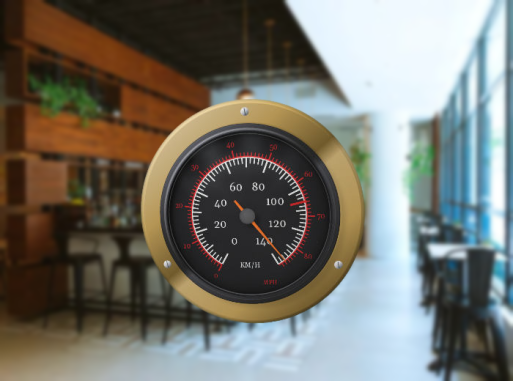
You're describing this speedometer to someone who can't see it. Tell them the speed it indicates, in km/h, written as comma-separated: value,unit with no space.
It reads 136,km/h
